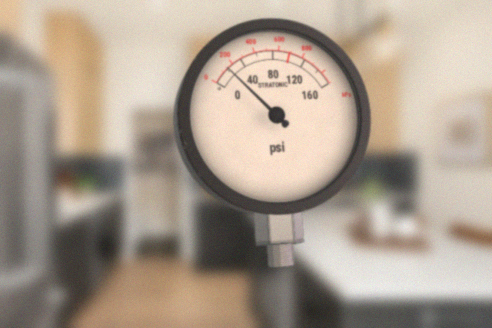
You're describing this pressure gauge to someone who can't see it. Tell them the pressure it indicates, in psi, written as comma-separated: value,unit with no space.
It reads 20,psi
